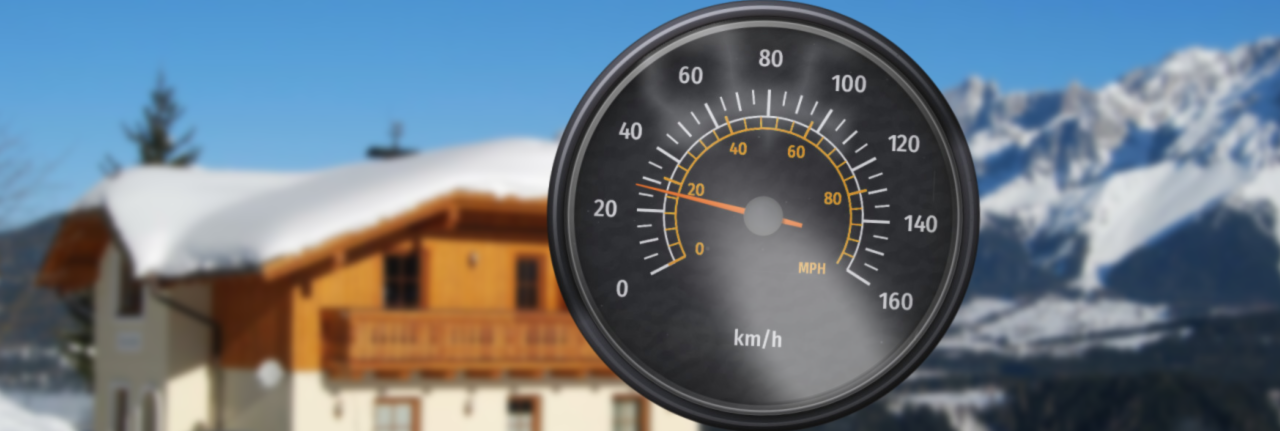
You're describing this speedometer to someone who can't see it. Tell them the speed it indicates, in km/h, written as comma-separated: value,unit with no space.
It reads 27.5,km/h
